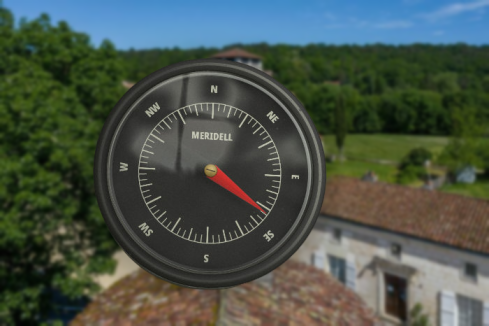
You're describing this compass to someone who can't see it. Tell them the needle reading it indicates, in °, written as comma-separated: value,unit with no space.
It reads 125,°
